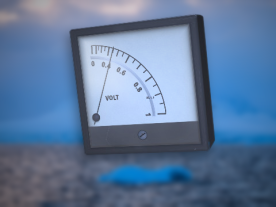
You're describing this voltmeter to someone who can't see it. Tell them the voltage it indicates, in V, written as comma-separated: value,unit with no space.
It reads 0.45,V
